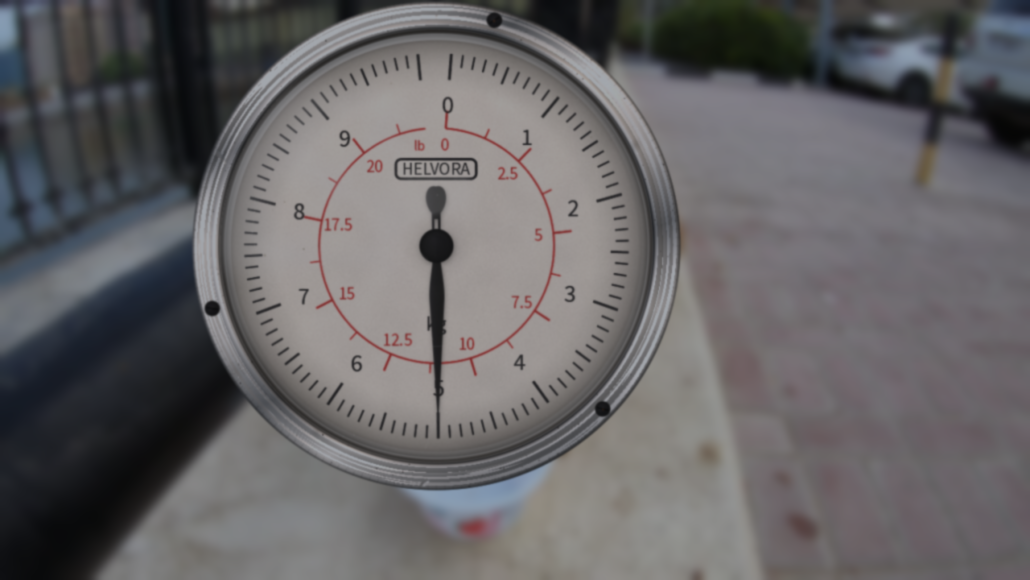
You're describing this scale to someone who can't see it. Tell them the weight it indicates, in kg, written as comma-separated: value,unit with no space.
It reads 5,kg
